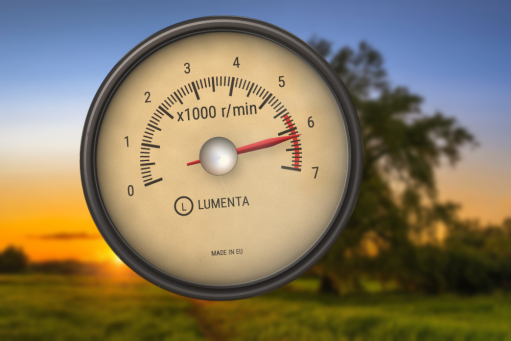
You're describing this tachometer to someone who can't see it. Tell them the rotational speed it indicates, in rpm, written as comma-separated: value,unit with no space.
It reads 6200,rpm
